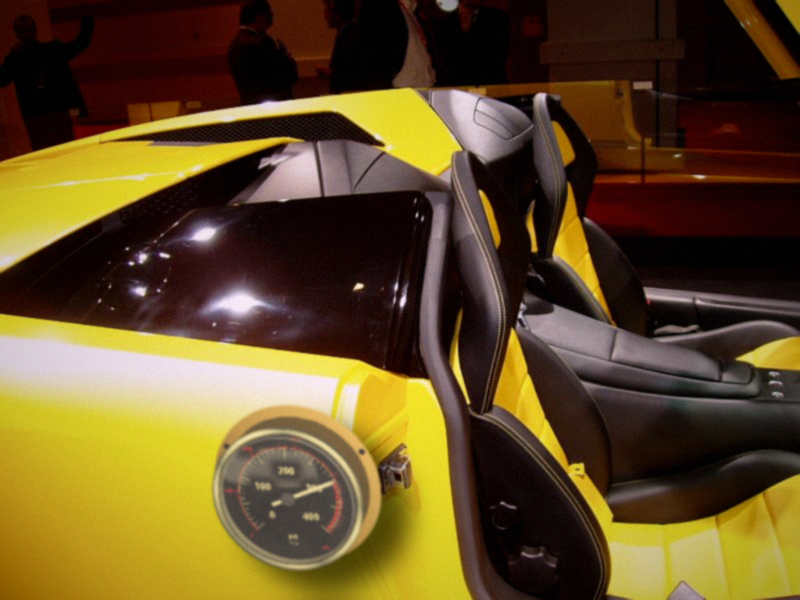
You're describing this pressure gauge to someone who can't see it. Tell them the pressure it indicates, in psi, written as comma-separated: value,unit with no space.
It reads 300,psi
